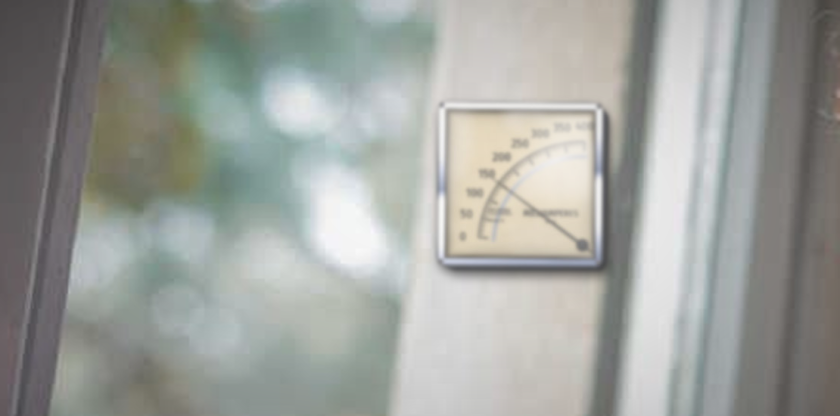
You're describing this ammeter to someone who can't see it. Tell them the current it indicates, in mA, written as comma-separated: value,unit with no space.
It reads 150,mA
